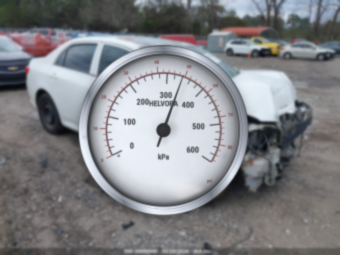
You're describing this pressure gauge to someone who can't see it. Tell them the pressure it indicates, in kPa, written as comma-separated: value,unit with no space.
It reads 340,kPa
